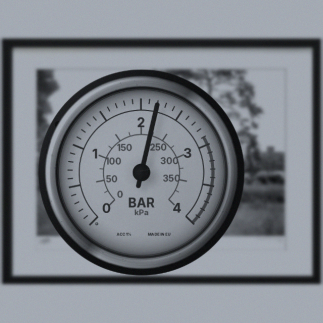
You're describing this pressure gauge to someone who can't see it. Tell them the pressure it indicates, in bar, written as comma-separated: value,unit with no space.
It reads 2.2,bar
